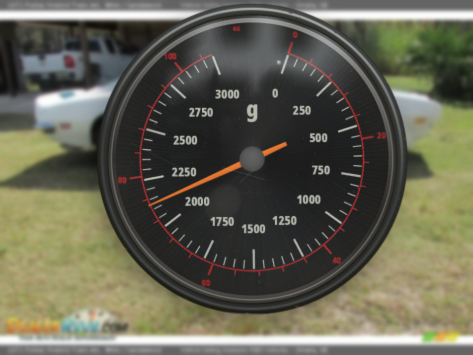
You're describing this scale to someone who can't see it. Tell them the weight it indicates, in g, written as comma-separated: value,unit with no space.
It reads 2125,g
